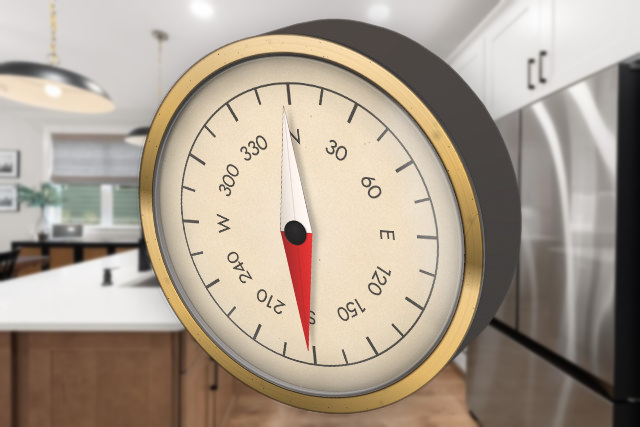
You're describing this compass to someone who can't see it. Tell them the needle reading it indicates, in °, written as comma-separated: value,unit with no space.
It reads 180,°
